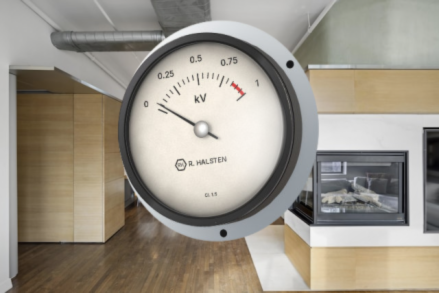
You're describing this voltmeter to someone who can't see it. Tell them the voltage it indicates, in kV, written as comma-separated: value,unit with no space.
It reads 0.05,kV
